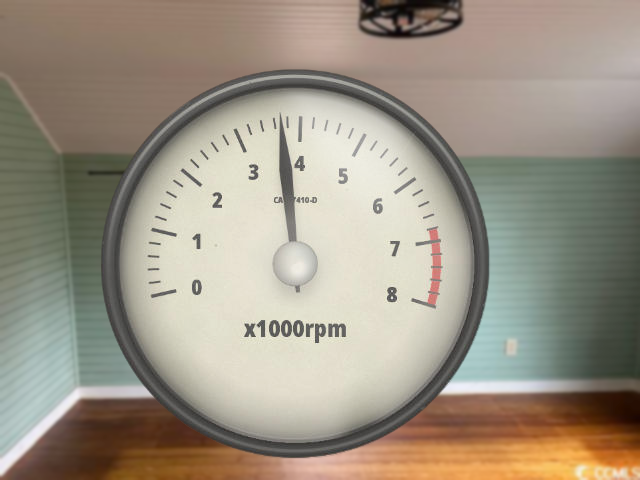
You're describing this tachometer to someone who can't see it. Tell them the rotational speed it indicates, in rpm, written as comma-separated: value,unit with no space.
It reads 3700,rpm
